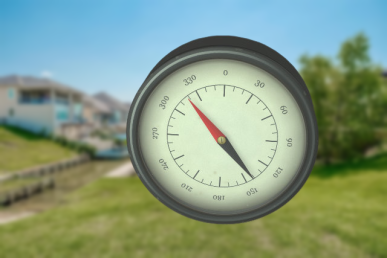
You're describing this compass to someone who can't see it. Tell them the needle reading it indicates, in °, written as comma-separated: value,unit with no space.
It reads 320,°
